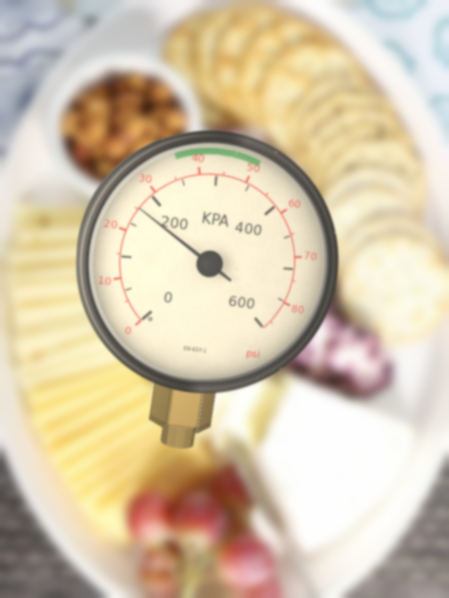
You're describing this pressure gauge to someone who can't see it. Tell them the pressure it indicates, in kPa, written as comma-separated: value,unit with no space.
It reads 175,kPa
